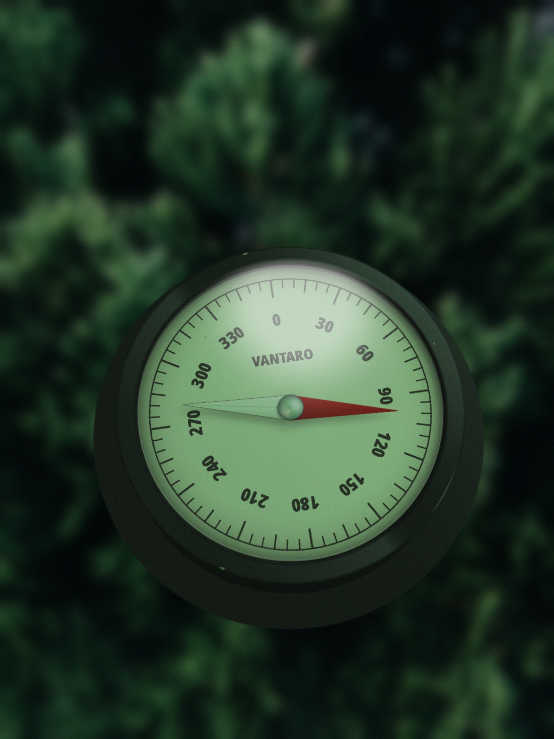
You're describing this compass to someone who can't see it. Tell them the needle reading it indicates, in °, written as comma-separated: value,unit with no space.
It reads 100,°
